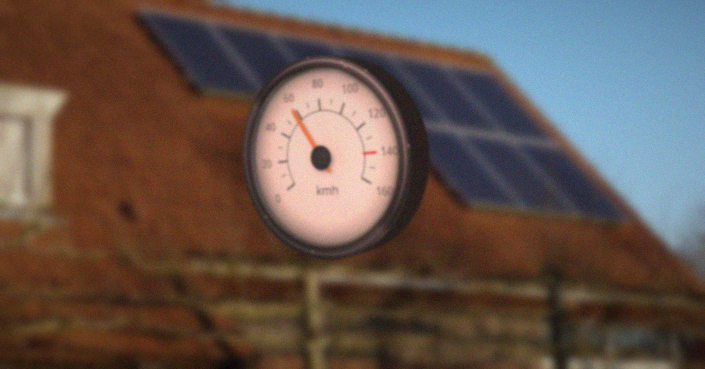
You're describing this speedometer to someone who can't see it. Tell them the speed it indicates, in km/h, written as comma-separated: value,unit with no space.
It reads 60,km/h
